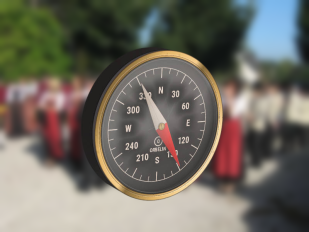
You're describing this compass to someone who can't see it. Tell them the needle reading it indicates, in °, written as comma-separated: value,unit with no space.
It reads 150,°
